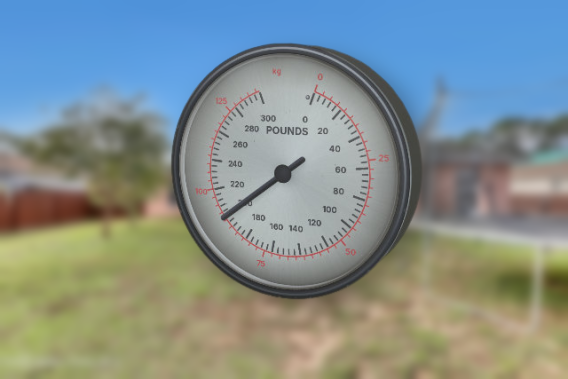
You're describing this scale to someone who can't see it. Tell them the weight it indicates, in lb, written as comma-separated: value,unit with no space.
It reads 200,lb
